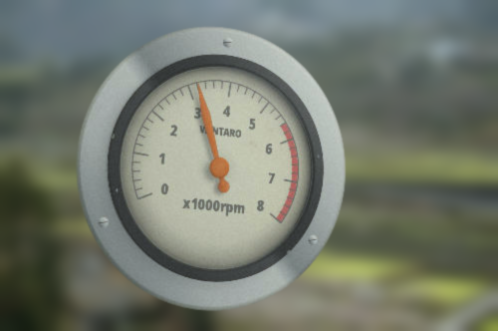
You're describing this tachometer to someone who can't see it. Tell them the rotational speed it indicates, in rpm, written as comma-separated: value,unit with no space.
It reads 3200,rpm
